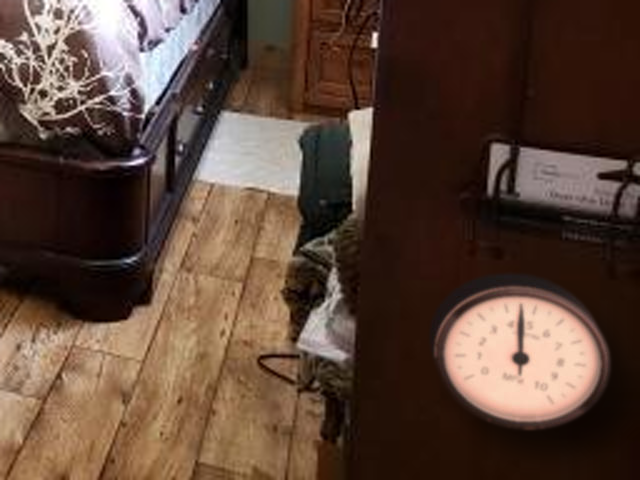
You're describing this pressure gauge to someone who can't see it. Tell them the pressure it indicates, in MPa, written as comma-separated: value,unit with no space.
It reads 4.5,MPa
